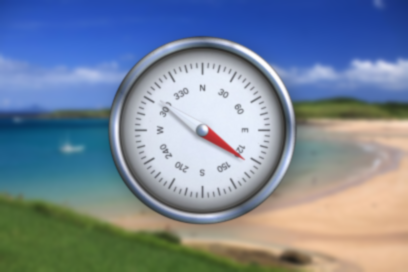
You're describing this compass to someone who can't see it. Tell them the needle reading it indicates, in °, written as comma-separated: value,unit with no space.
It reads 125,°
